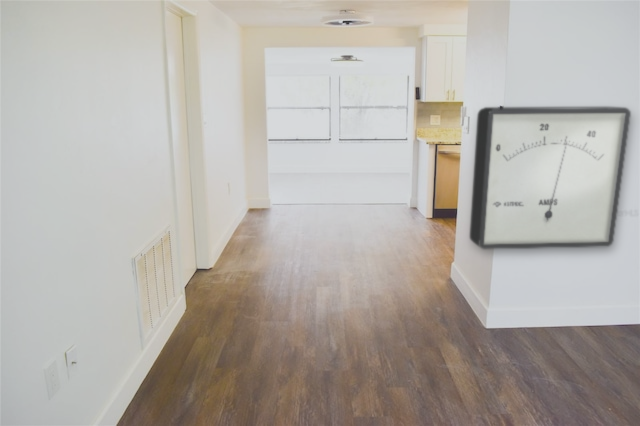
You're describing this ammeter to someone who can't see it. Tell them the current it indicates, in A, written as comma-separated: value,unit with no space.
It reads 30,A
